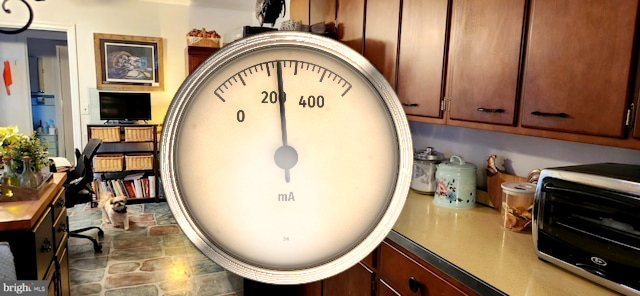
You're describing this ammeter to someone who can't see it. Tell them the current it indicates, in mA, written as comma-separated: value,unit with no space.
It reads 240,mA
